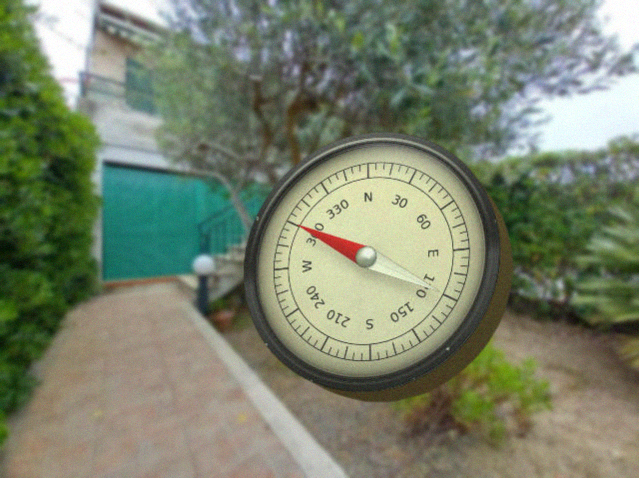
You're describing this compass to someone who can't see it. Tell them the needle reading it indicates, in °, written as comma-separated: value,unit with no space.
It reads 300,°
